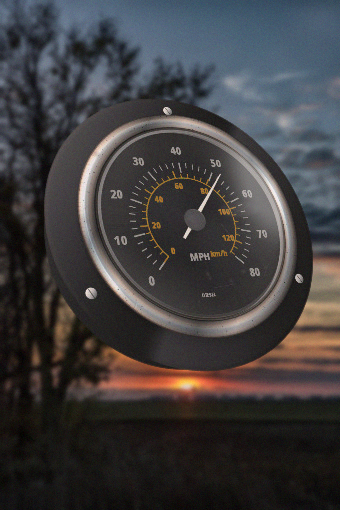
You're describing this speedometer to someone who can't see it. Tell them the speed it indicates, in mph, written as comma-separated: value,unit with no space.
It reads 52,mph
